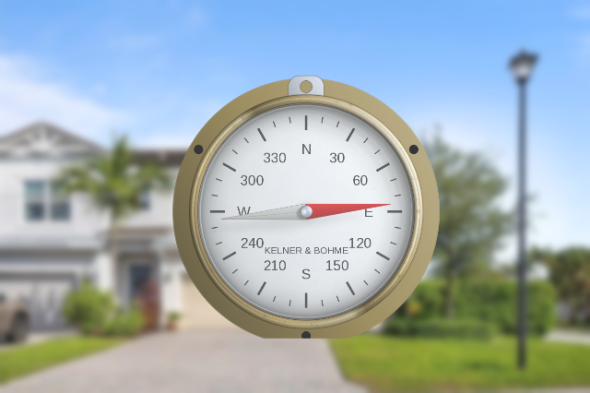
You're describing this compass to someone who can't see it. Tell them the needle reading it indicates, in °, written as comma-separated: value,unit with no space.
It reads 85,°
